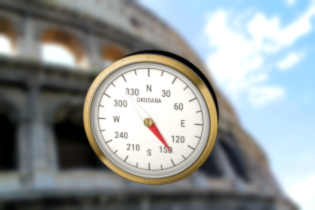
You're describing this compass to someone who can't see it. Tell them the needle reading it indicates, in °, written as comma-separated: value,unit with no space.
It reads 142.5,°
